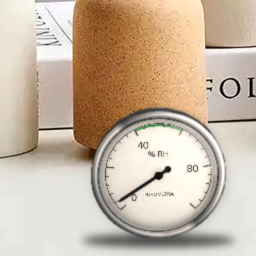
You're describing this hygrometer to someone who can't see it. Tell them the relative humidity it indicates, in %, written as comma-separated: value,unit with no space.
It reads 4,%
